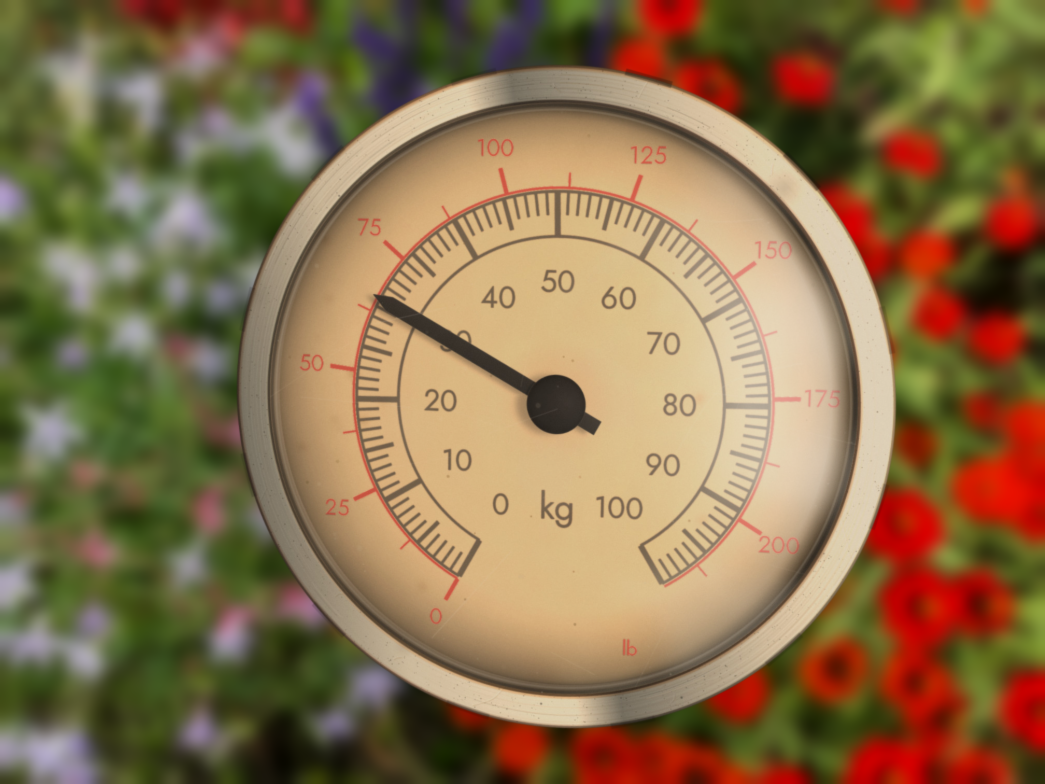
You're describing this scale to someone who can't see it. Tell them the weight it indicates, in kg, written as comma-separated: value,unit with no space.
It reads 30,kg
